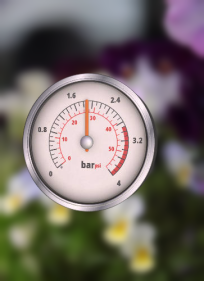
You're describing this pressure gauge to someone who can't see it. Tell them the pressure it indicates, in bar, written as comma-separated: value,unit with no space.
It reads 1.9,bar
